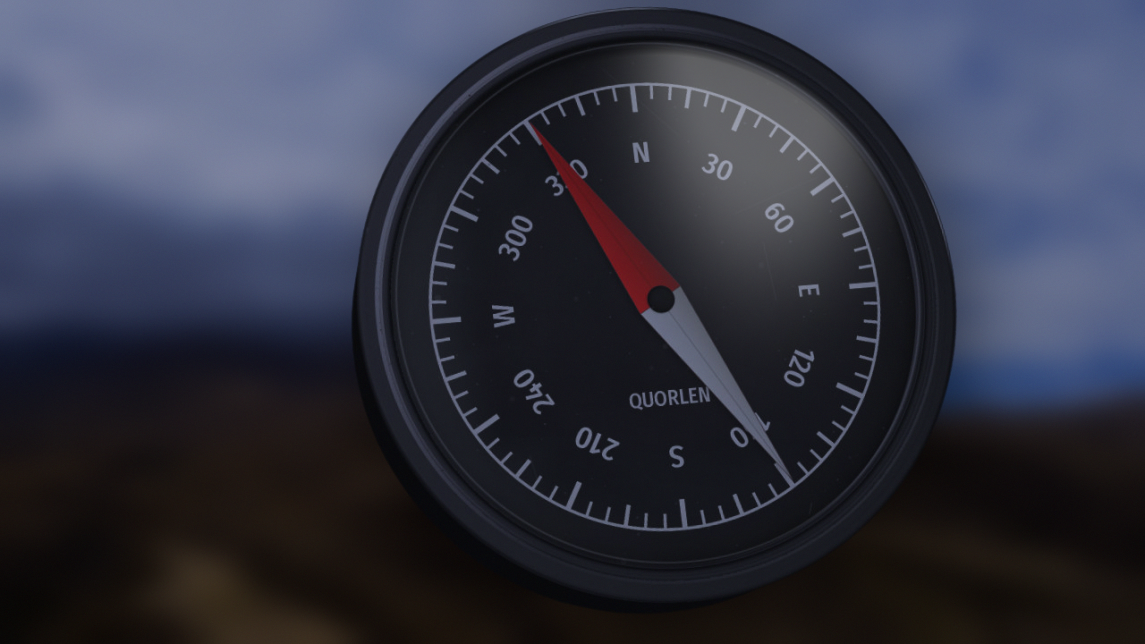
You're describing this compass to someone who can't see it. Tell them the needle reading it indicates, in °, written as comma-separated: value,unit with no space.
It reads 330,°
